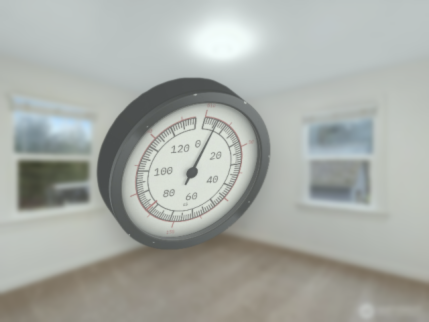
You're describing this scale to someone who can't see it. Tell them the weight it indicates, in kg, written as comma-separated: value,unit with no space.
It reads 5,kg
